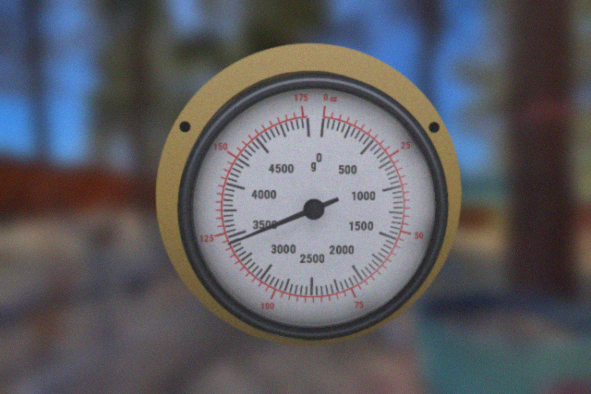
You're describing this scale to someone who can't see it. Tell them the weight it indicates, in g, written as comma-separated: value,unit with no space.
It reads 3450,g
